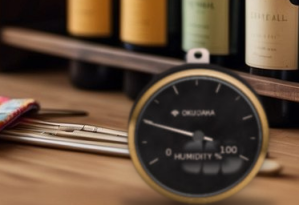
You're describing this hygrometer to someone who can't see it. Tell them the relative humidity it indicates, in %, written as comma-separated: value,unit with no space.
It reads 20,%
